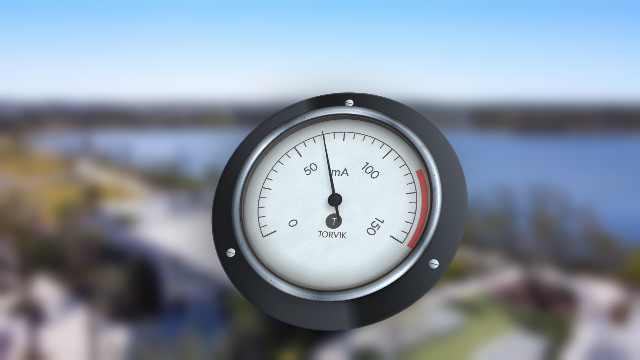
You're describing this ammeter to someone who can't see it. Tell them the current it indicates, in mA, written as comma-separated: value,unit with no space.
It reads 65,mA
